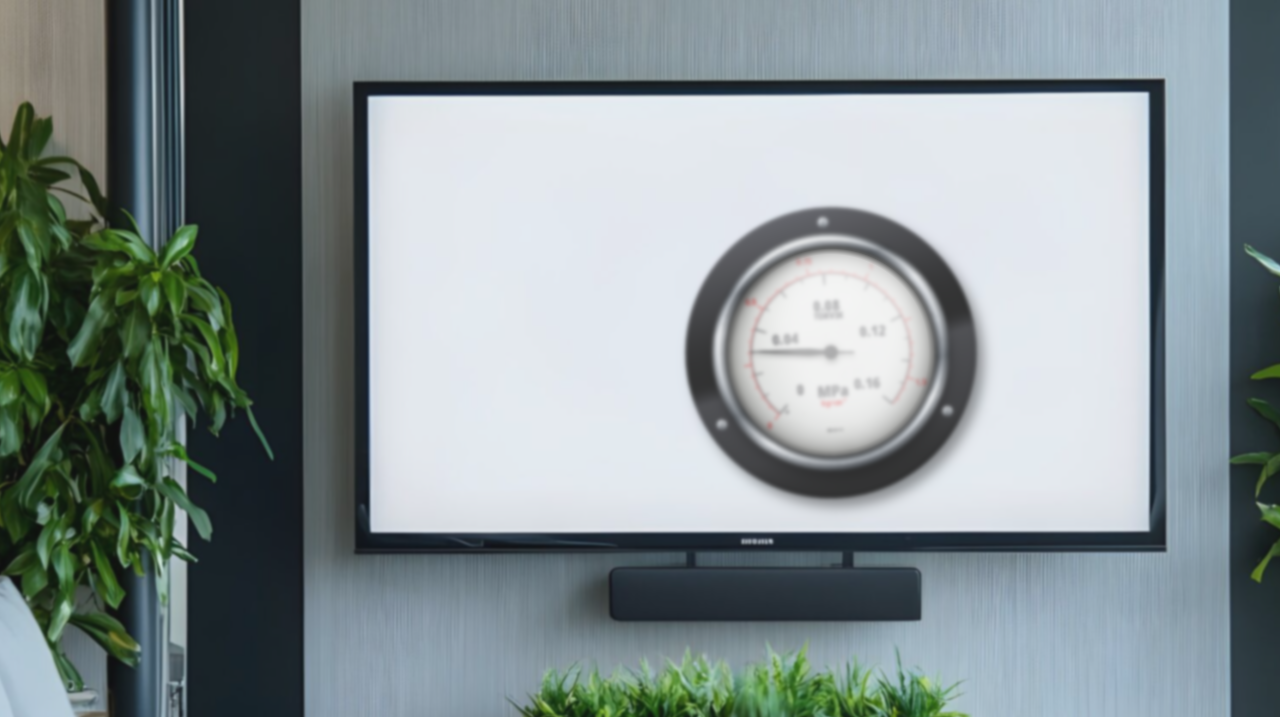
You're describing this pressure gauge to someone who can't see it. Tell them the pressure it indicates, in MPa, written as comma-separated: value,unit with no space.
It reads 0.03,MPa
